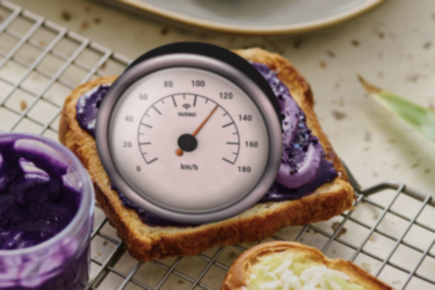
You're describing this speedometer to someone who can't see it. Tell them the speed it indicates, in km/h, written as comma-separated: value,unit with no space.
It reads 120,km/h
